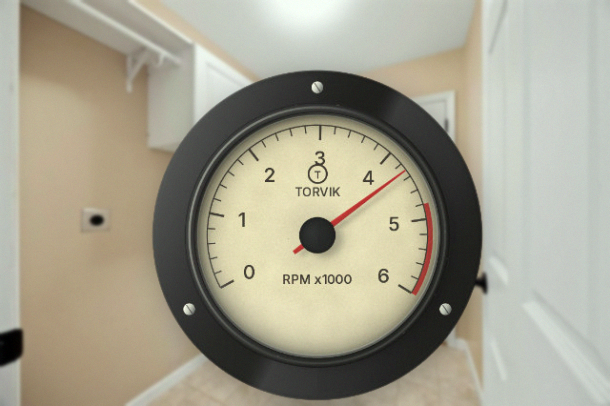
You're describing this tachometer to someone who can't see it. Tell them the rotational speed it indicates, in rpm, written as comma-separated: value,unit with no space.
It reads 4300,rpm
